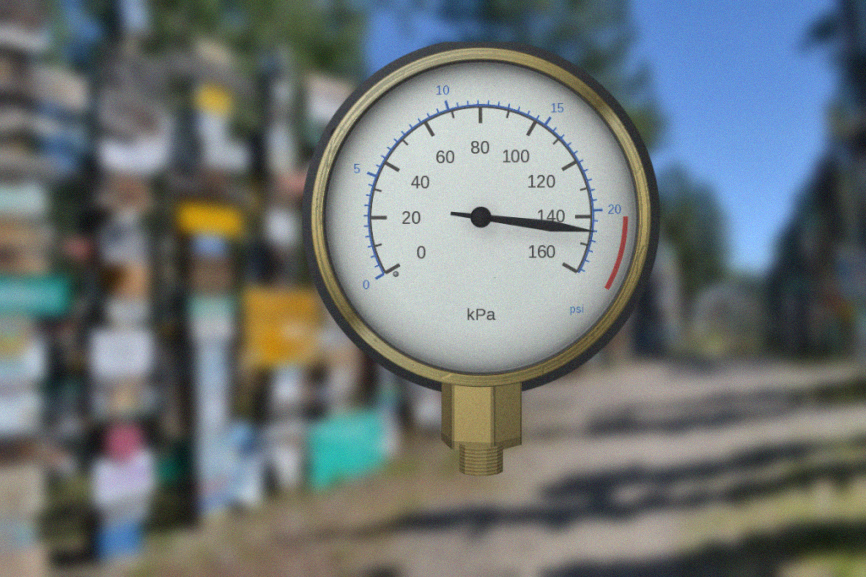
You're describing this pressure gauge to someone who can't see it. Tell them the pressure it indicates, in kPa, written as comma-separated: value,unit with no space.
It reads 145,kPa
